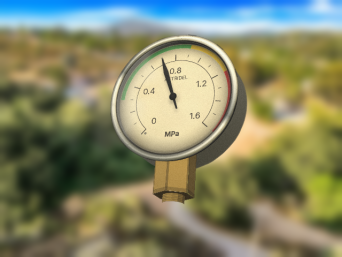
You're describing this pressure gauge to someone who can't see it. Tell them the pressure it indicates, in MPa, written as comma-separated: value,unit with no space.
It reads 0.7,MPa
